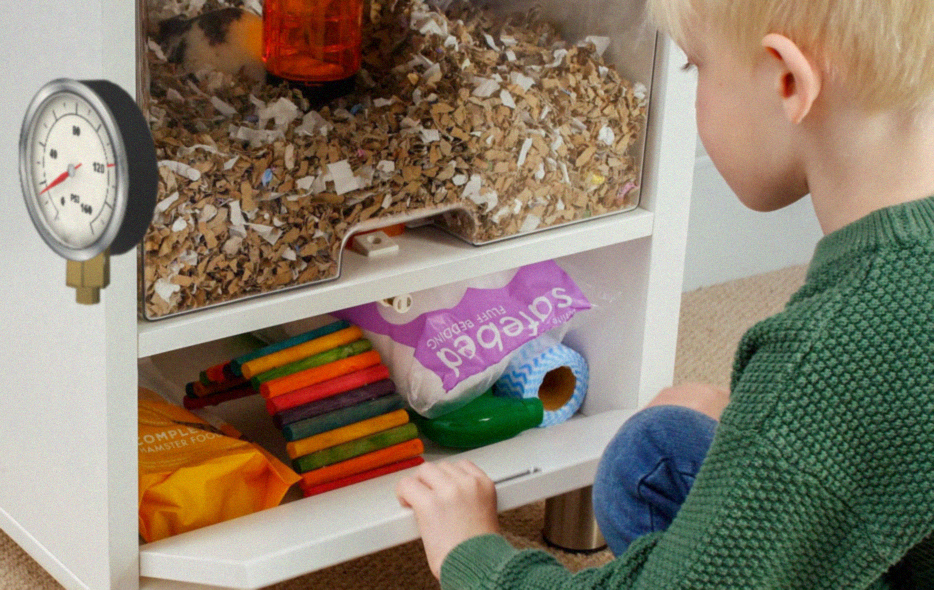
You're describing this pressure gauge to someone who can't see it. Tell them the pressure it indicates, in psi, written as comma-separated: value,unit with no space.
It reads 15,psi
